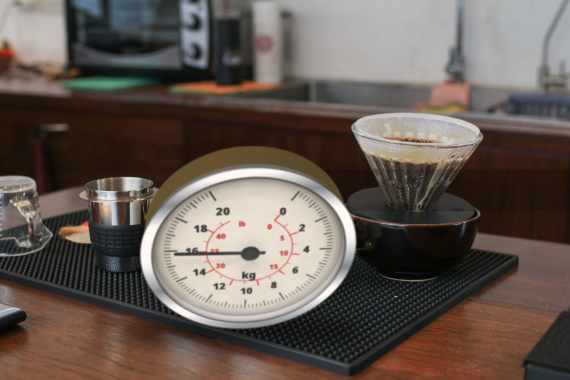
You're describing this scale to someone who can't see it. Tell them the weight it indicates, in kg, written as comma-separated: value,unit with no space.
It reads 16,kg
